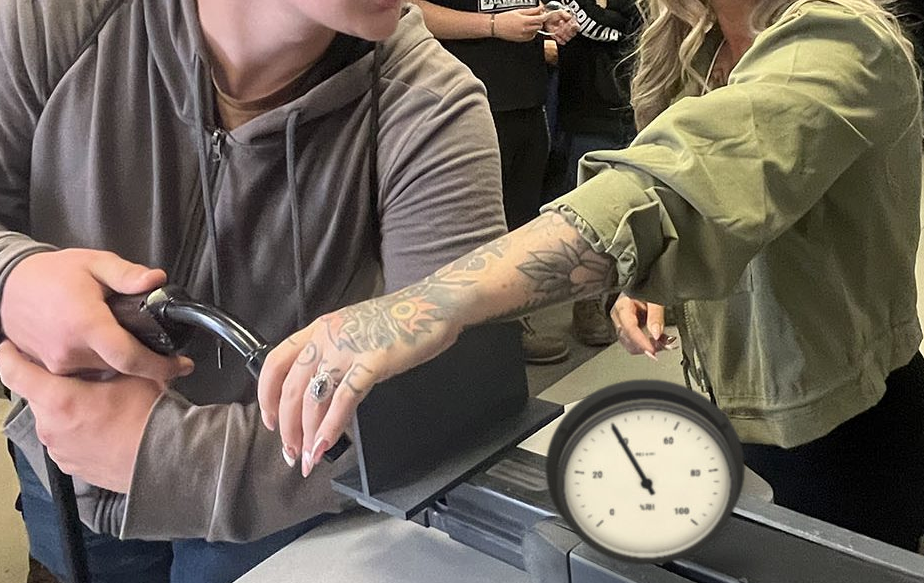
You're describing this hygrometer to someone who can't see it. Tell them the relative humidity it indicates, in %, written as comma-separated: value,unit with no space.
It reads 40,%
